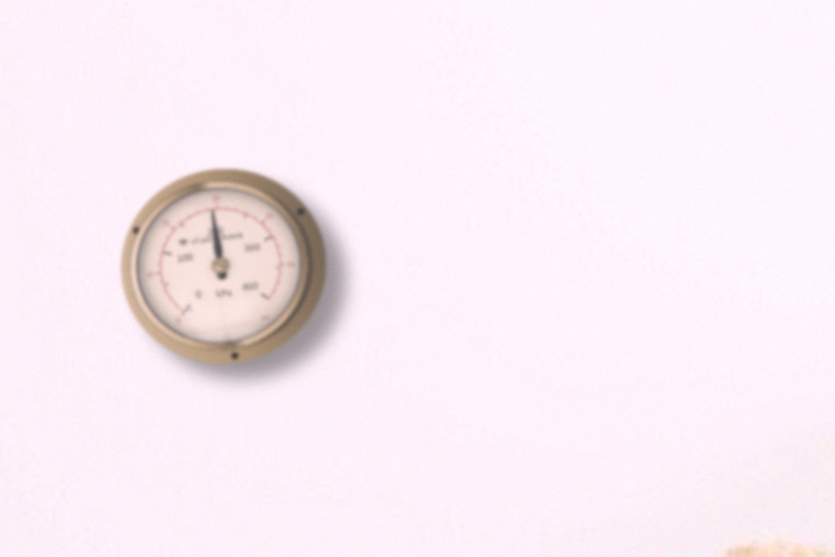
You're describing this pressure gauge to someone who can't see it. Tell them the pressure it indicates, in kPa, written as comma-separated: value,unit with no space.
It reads 200,kPa
